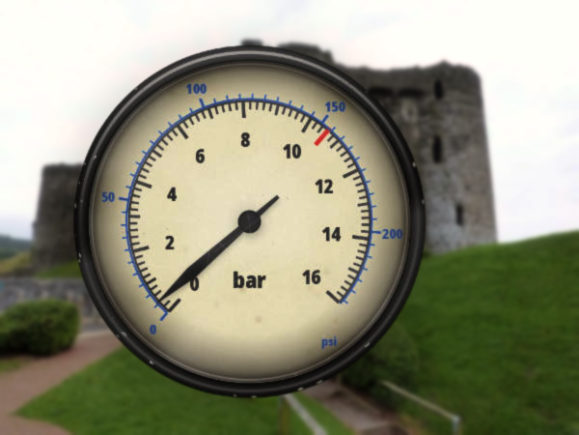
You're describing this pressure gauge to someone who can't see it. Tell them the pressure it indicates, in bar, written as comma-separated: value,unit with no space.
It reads 0.4,bar
